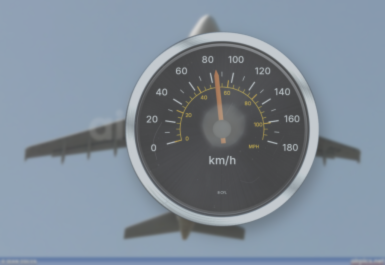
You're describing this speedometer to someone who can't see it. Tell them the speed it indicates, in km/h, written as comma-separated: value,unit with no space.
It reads 85,km/h
